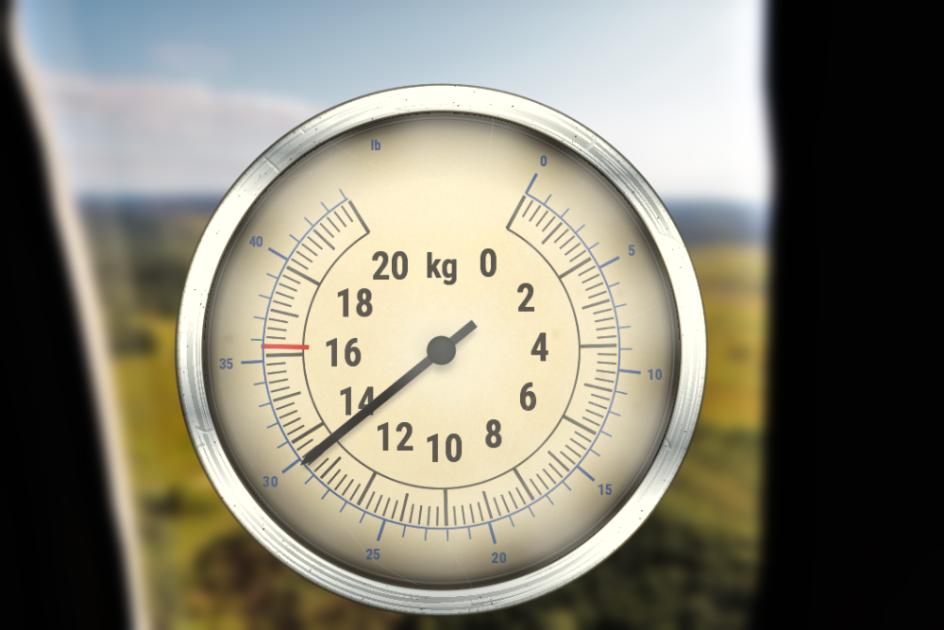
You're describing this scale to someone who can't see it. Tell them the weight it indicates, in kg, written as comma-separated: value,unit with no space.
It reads 13.5,kg
